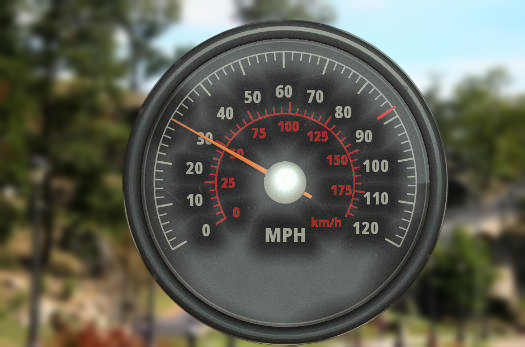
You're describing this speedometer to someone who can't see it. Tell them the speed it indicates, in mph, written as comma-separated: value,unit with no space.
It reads 30,mph
